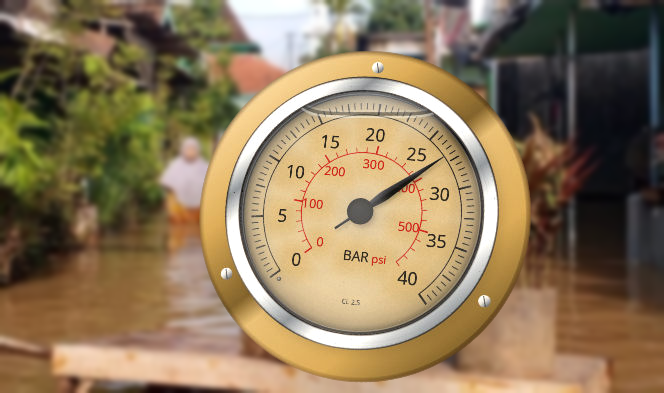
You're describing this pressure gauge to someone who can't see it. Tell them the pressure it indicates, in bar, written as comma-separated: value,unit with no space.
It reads 27,bar
